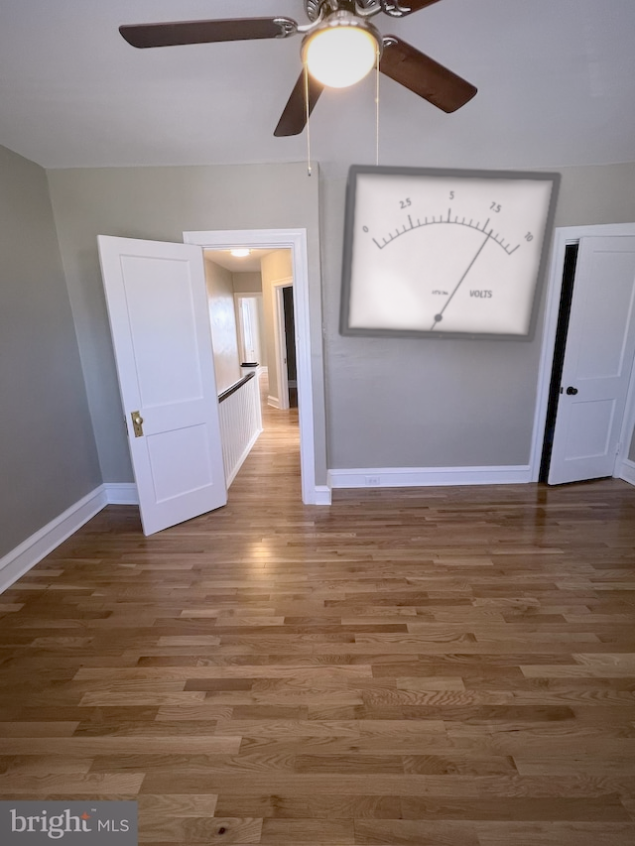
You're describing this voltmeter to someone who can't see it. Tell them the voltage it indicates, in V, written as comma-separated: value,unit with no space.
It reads 8,V
